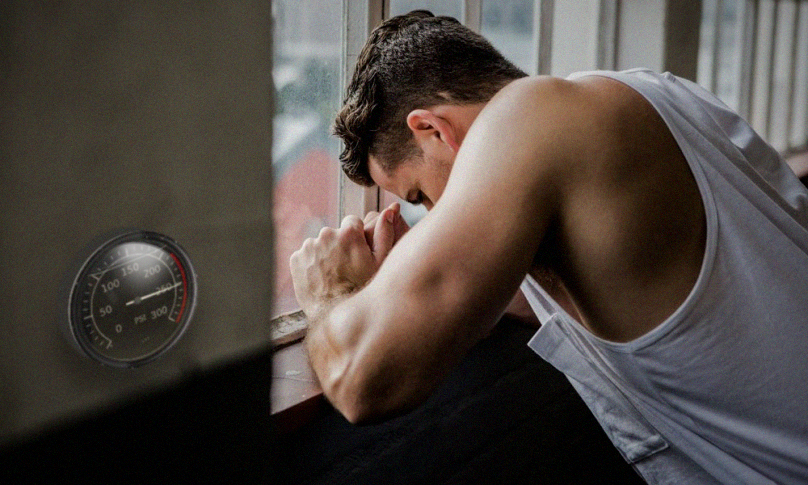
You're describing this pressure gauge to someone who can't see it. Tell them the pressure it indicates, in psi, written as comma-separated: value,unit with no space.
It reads 250,psi
